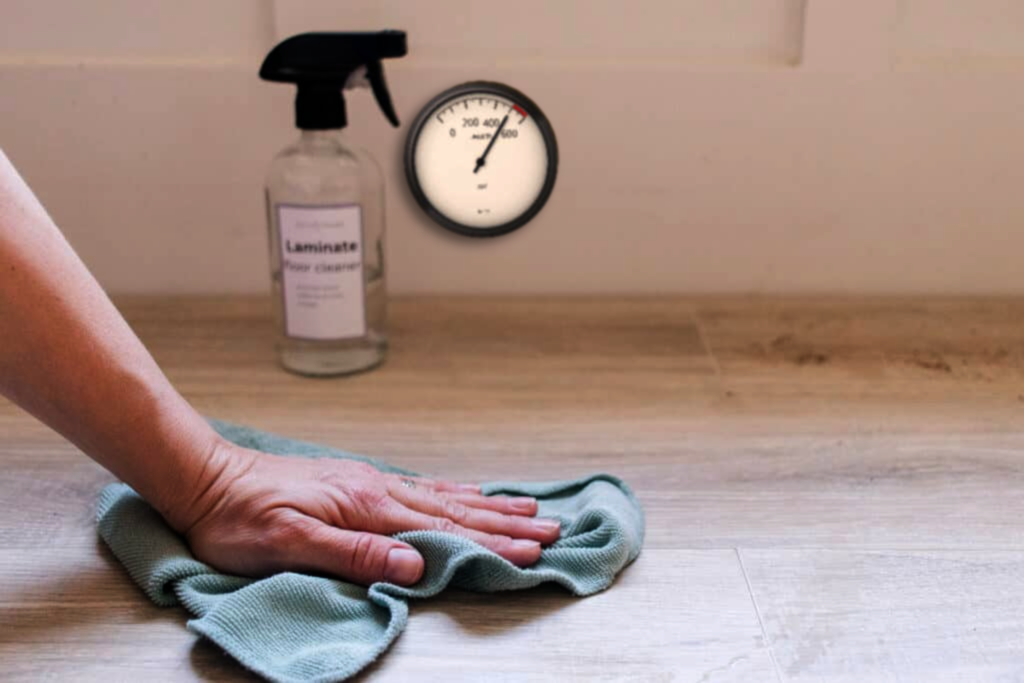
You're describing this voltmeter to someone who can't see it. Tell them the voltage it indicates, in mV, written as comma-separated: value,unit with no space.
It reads 500,mV
